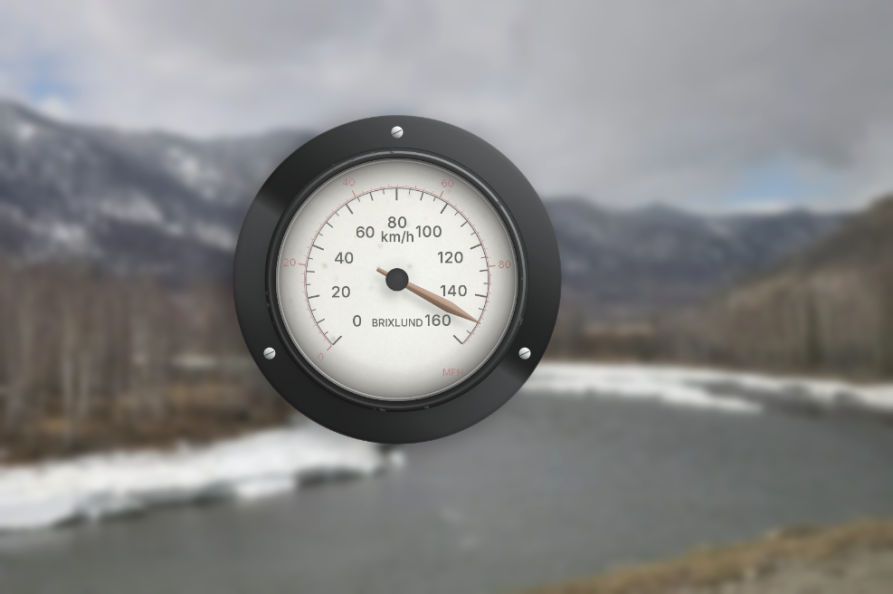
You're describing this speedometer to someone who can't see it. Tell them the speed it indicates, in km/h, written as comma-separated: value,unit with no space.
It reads 150,km/h
